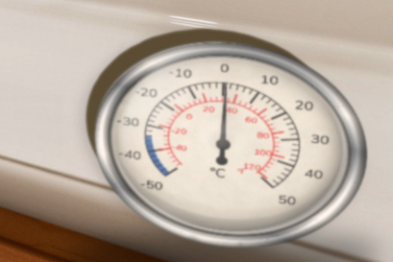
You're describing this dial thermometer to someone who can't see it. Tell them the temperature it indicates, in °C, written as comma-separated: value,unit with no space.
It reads 0,°C
